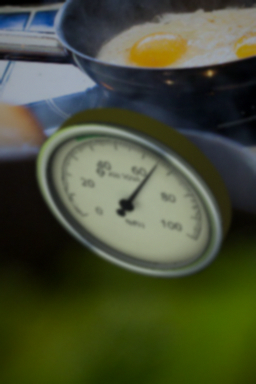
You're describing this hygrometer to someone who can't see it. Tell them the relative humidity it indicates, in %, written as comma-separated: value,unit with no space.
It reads 65,%
